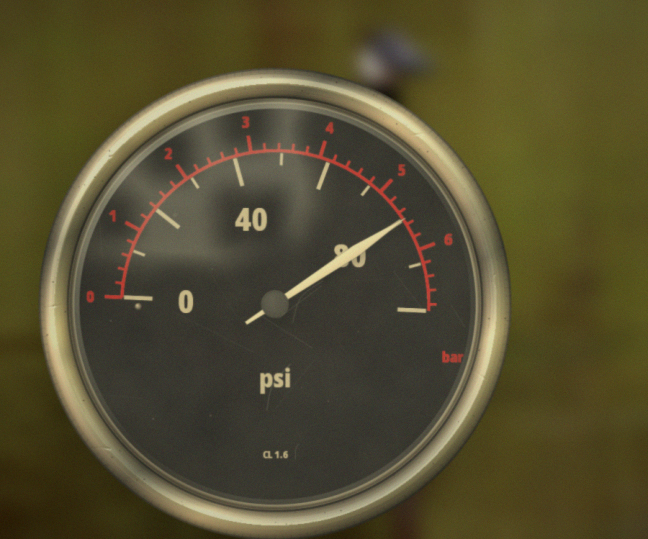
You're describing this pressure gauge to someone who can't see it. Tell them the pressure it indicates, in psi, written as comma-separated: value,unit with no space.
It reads 80,psi
